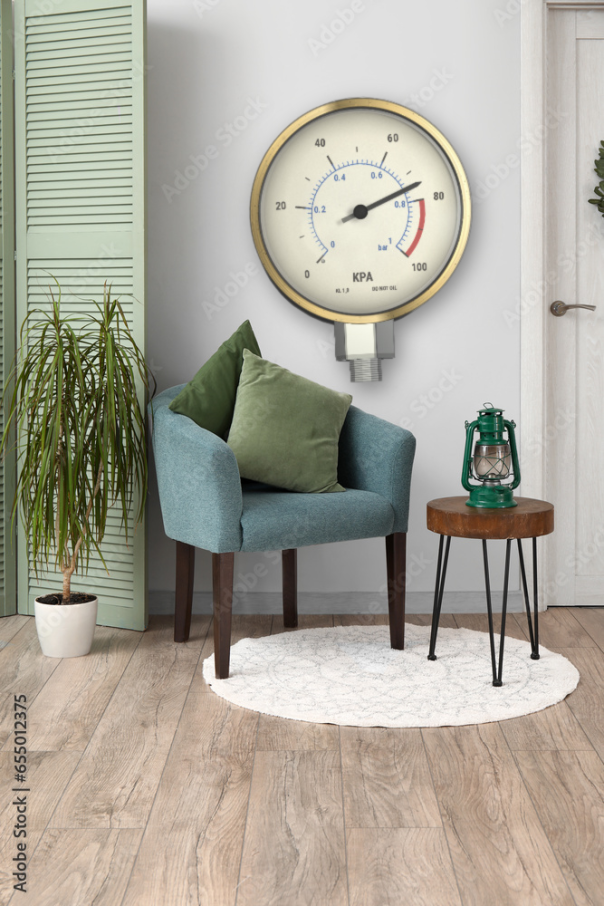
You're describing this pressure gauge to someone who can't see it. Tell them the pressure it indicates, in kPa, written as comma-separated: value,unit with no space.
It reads 75,kPa
